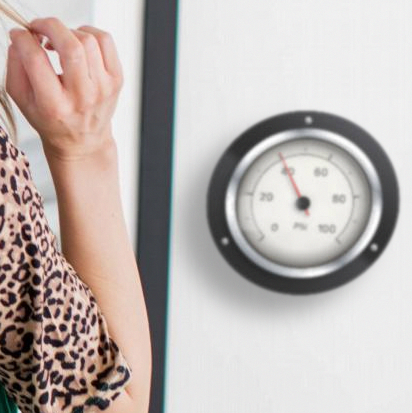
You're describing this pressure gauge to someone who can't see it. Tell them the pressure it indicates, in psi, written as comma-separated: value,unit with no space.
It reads 40,psi
